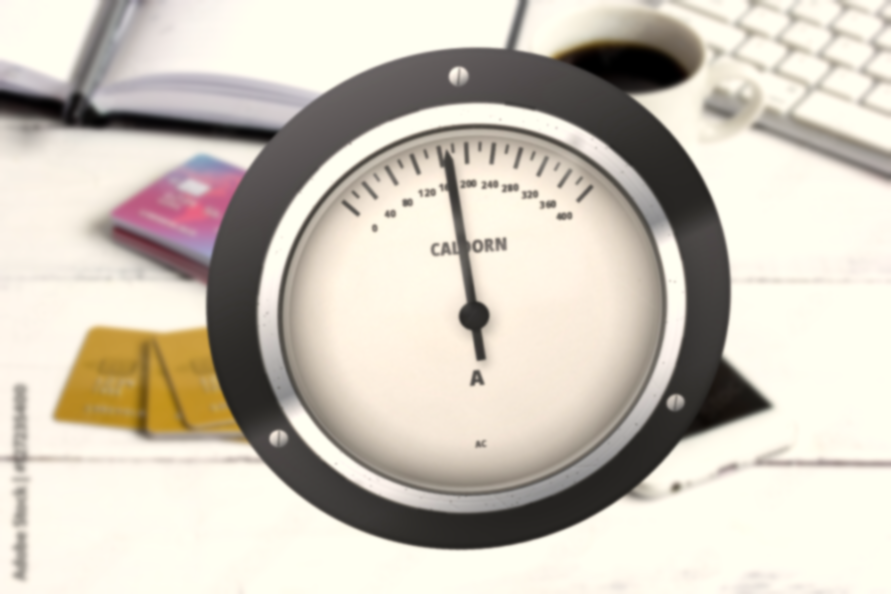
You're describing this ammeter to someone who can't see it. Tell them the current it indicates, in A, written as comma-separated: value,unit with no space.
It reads 170,A
